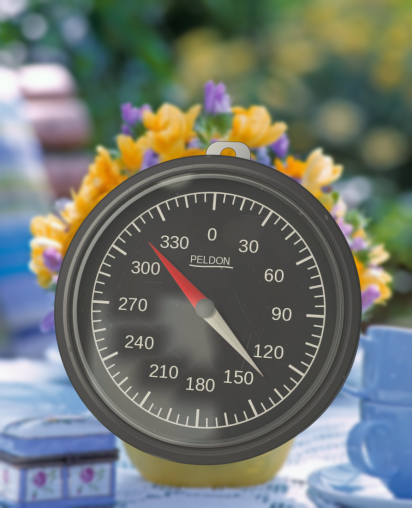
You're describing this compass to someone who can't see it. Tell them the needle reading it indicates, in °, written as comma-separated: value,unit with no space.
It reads 315,°
